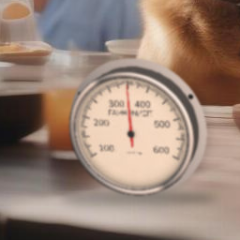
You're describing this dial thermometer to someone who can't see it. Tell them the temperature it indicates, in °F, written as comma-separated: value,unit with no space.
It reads 350,°F
